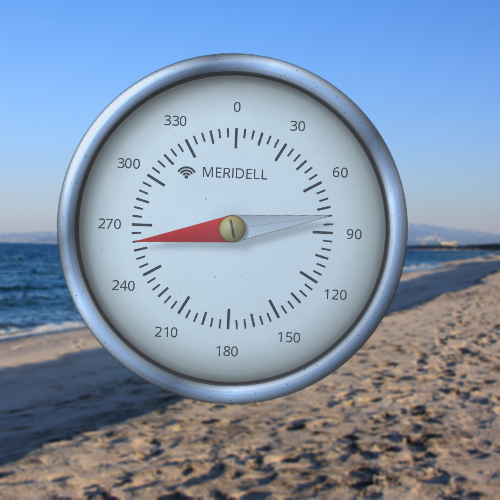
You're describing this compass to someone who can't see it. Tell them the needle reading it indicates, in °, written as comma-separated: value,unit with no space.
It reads 260,°
